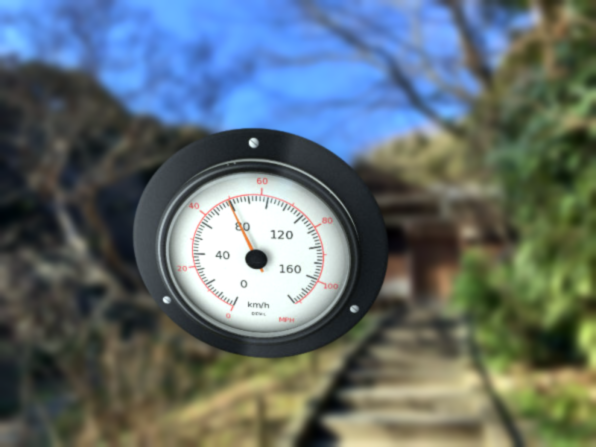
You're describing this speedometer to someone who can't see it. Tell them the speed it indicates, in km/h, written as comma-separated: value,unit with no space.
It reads 80,km/h
